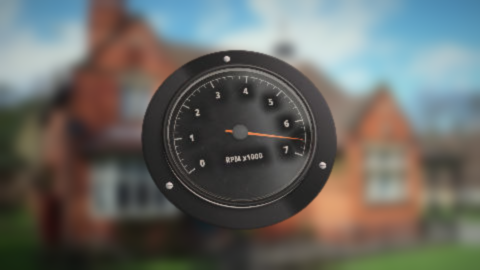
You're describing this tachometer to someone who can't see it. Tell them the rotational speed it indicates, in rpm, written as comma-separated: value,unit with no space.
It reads 6600,rpm
